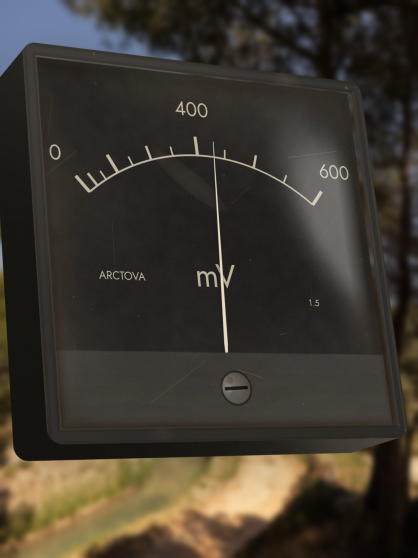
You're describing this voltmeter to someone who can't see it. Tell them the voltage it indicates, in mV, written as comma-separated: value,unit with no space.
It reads 425,mV
